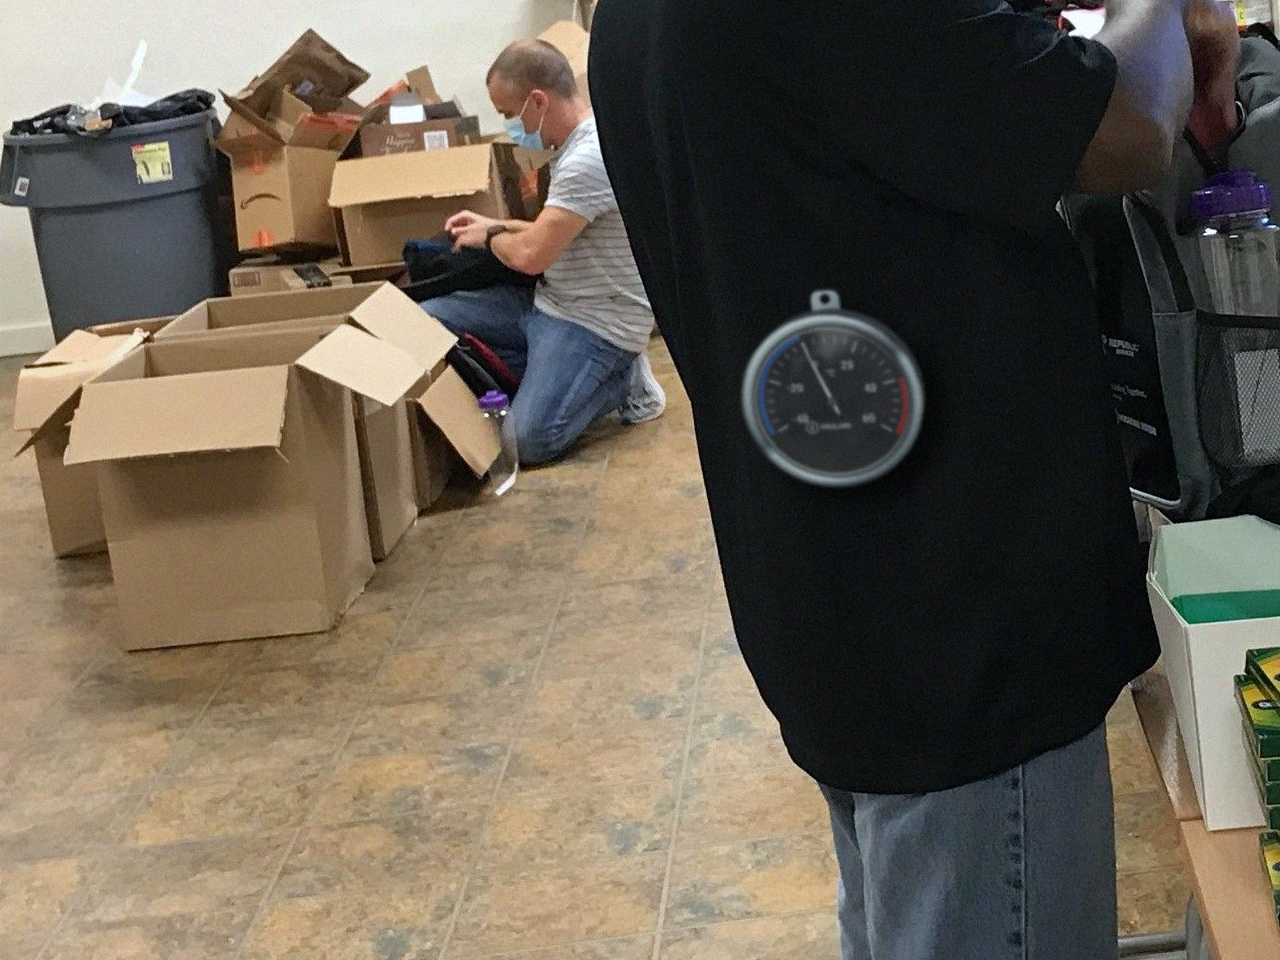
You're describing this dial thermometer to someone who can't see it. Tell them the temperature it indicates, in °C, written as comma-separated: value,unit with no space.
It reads 0,°C
